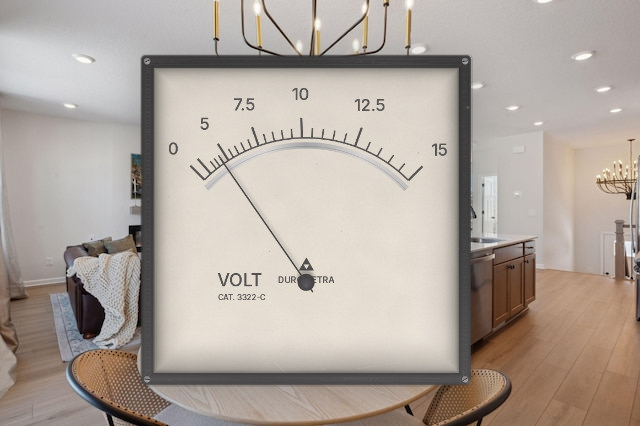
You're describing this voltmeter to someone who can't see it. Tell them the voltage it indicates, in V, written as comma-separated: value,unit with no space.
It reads 4.5,V
